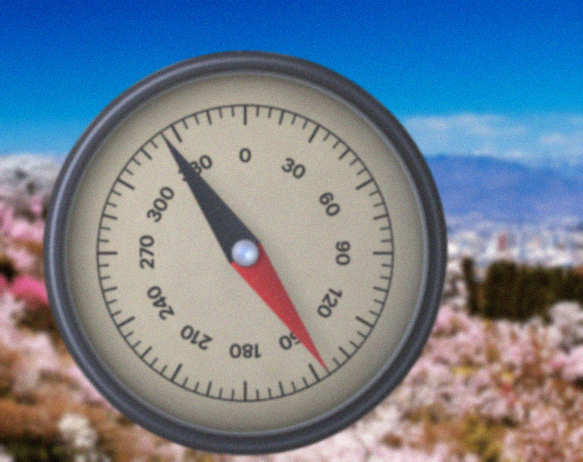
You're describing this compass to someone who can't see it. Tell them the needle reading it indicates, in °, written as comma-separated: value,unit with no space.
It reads 145,°
